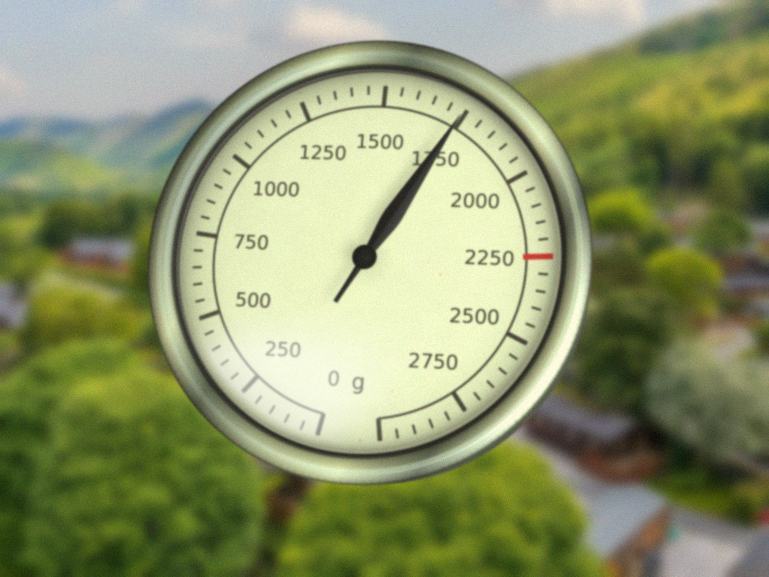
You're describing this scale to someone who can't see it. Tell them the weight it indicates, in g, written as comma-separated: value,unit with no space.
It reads 1750,g
